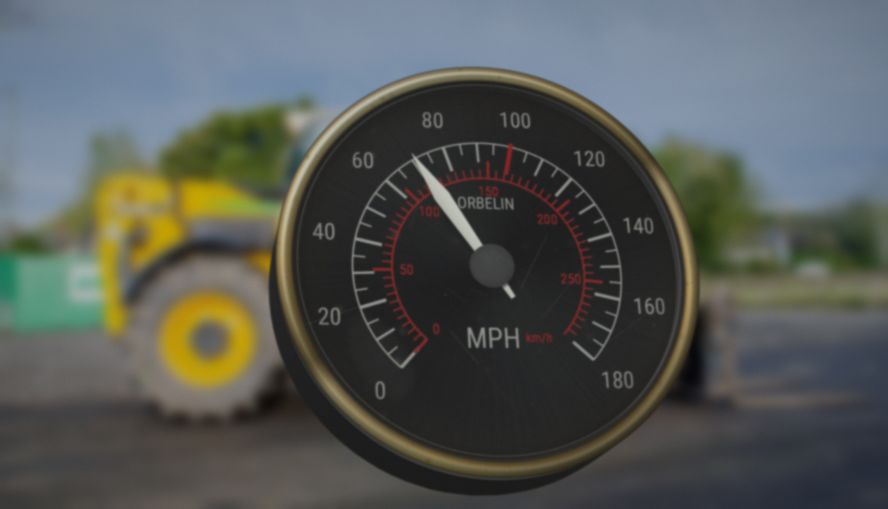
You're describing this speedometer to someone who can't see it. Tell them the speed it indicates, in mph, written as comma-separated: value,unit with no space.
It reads 70,mph
